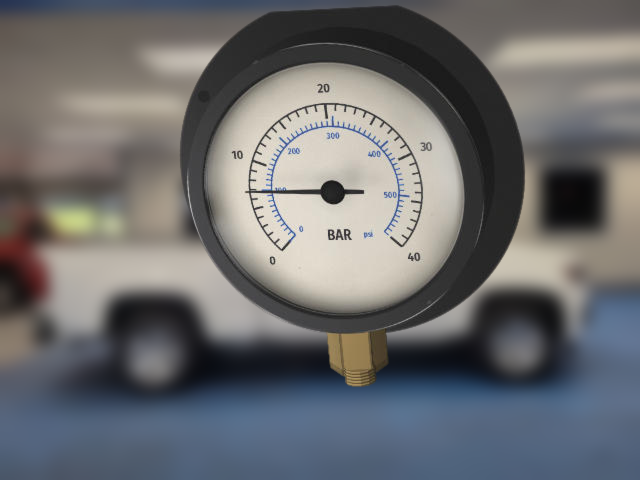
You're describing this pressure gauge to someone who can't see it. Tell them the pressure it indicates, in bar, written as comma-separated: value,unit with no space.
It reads 7,bar
